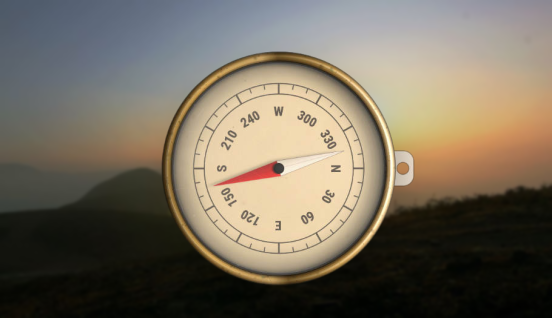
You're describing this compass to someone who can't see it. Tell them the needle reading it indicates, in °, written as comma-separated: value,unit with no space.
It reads 165,°
